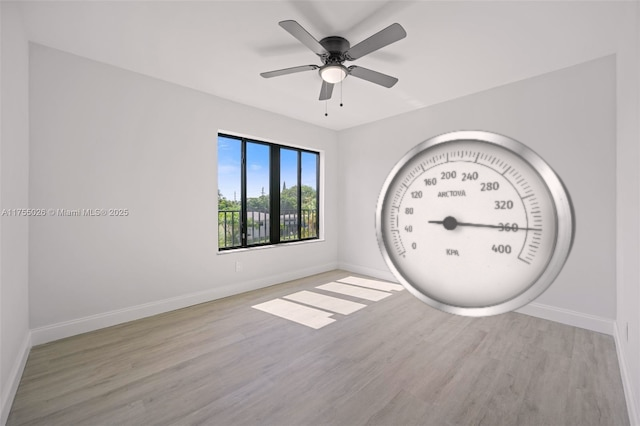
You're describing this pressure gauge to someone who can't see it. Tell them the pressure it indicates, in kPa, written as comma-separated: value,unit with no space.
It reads 360,kPa
